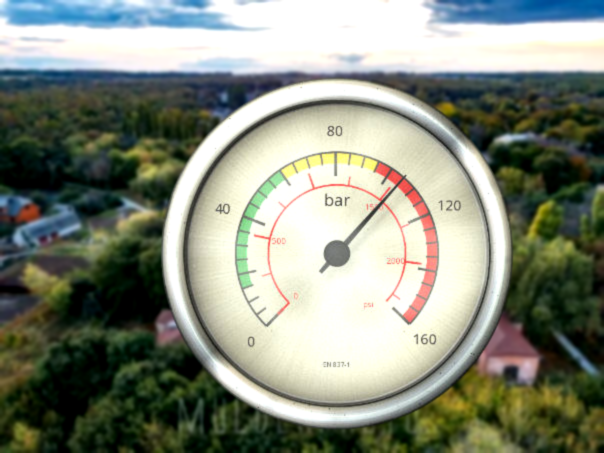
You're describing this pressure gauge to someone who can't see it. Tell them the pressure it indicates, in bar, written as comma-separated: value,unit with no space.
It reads 105,bar
